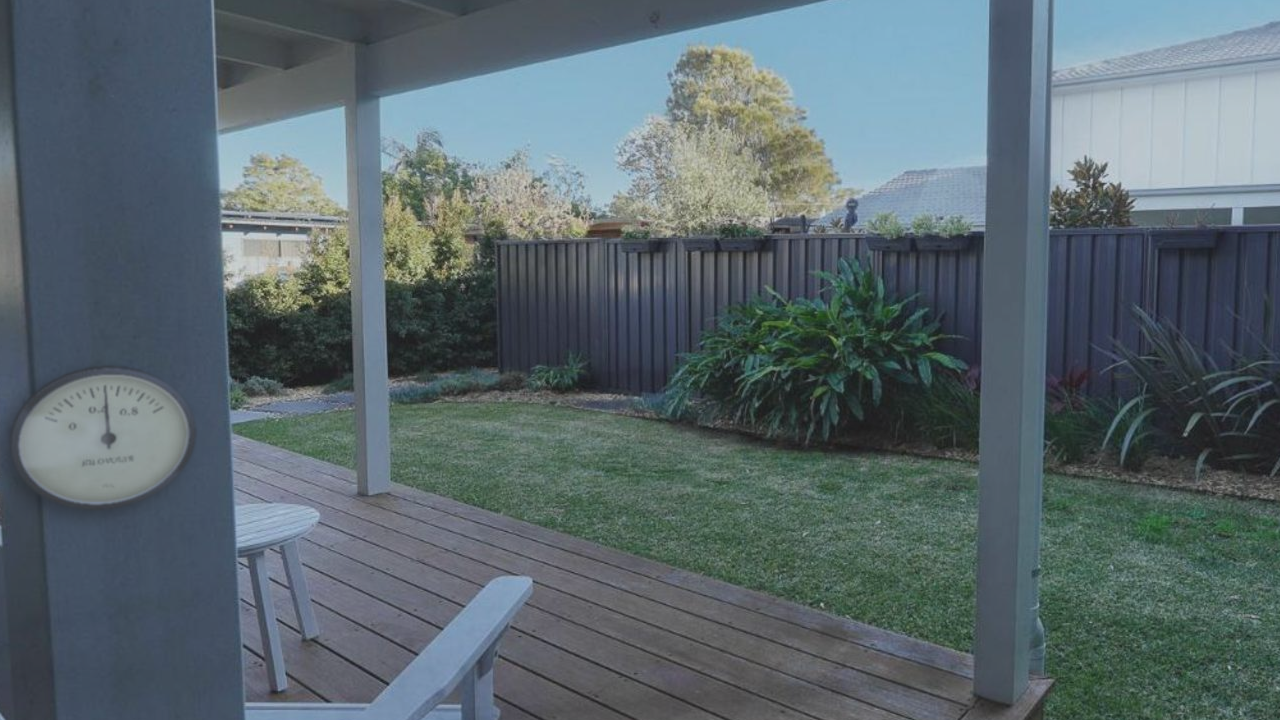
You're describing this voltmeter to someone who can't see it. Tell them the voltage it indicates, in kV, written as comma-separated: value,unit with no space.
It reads 0.5,kV
